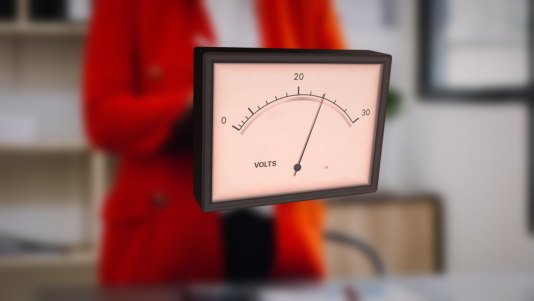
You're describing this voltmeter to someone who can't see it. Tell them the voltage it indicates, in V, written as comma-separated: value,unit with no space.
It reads 24,V
